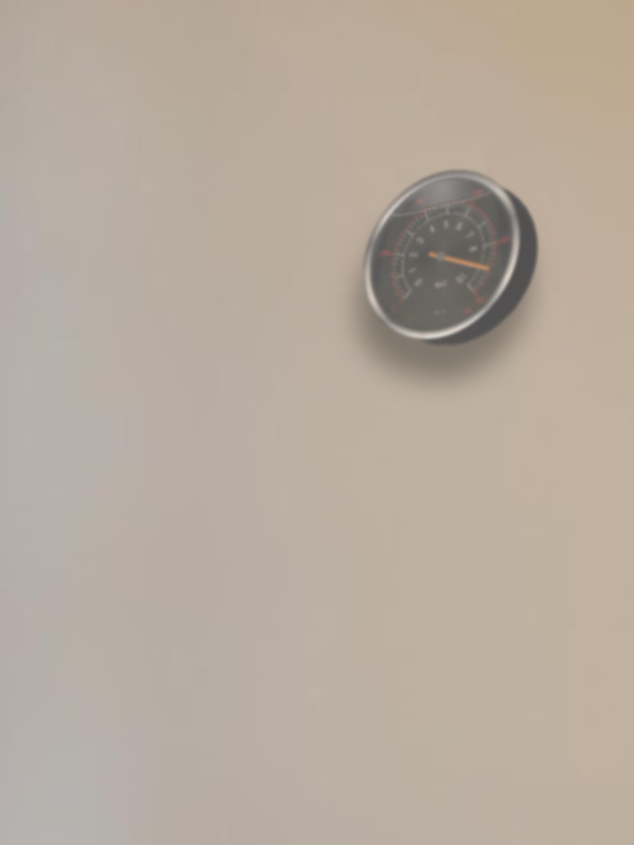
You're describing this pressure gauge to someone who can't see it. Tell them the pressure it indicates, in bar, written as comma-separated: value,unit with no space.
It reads 9,bar
